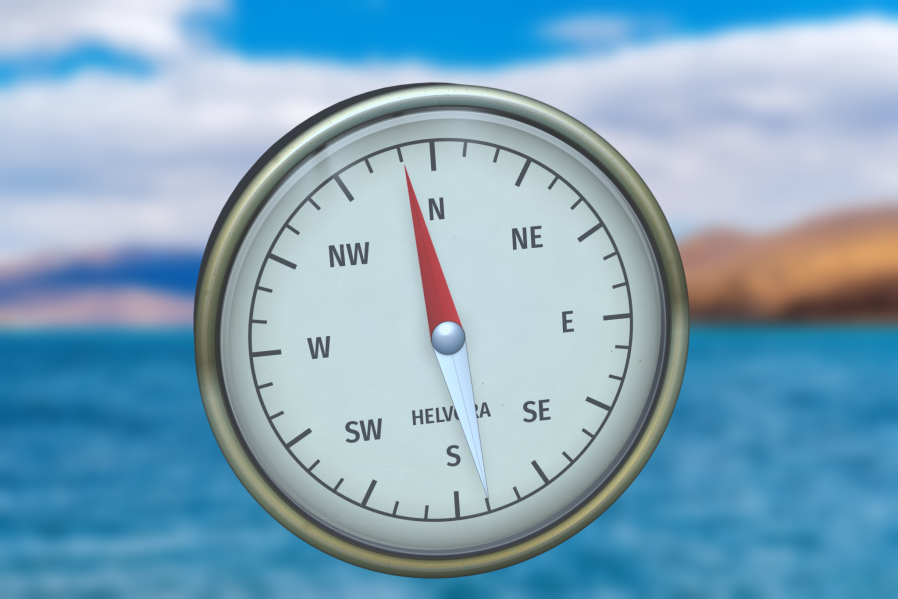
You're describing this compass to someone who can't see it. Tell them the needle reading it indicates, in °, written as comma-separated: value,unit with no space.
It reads 350,°
